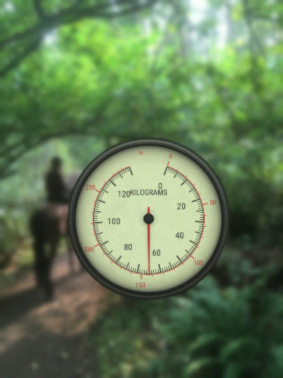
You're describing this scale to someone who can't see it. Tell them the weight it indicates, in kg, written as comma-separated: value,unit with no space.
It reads 65,kg
